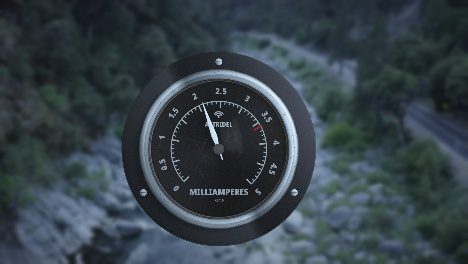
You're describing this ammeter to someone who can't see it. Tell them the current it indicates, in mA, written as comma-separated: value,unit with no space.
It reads 2.1,mA
